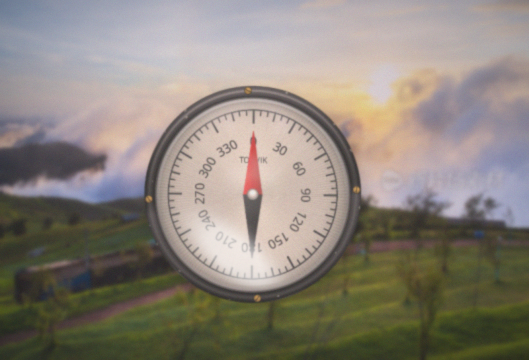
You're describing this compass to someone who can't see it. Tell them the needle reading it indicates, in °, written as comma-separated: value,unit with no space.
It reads 0,°
